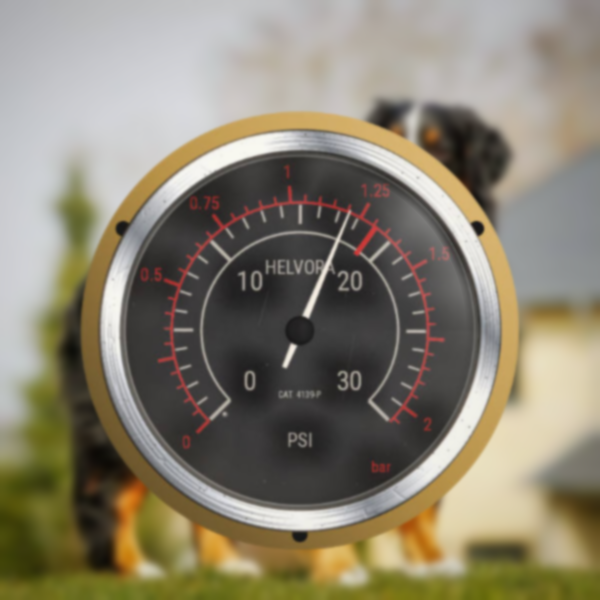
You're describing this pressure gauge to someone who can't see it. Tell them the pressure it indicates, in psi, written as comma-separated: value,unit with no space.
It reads 17.5,psi
